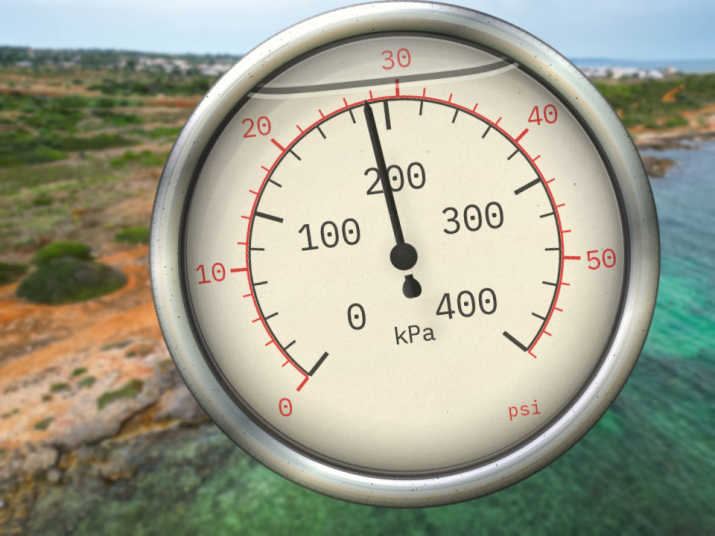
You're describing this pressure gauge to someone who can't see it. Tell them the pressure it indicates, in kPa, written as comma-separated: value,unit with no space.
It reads 190,kPa
